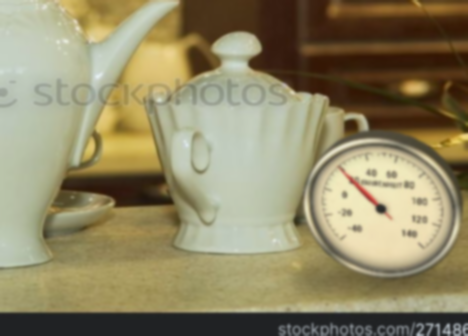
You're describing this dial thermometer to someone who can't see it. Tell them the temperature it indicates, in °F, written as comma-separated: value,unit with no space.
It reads 20,°F
